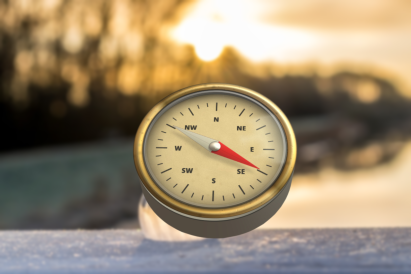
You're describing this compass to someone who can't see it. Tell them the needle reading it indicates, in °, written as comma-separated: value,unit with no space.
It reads 120,°
